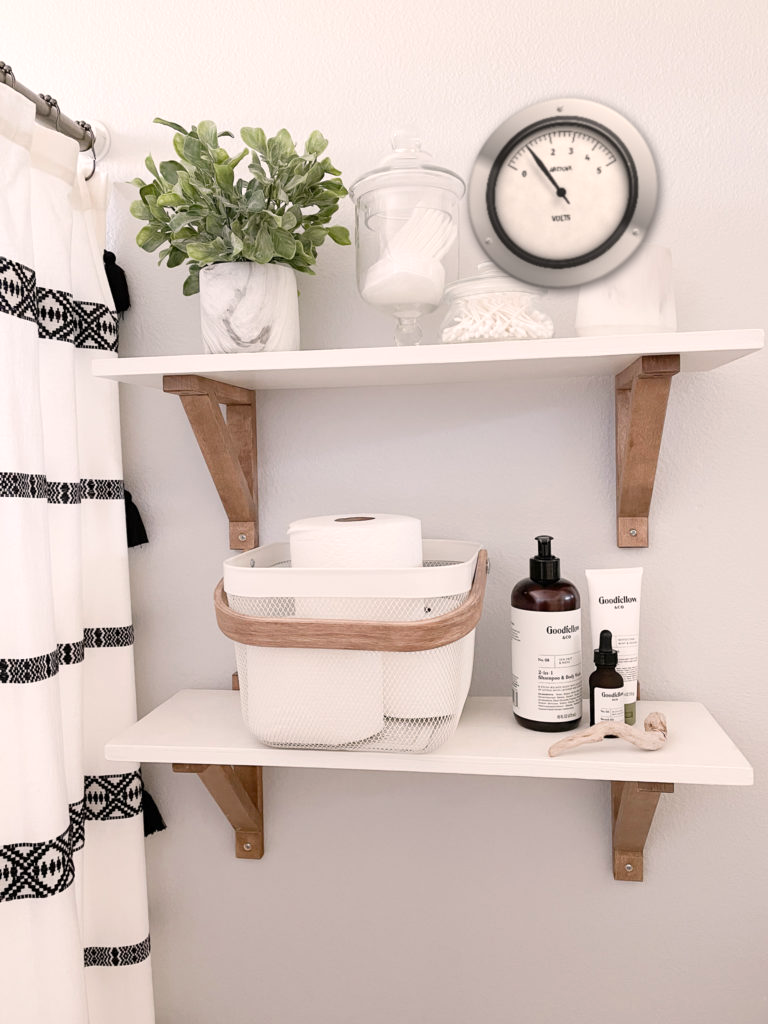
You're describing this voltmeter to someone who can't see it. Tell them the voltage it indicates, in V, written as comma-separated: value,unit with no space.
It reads 1,V
